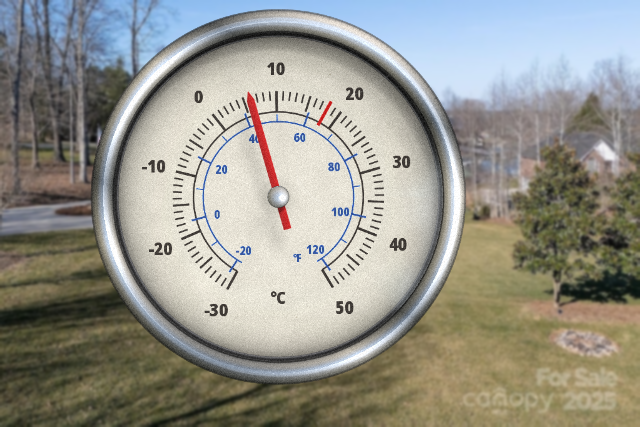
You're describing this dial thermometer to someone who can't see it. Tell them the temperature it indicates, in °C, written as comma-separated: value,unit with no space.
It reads 6,°C
